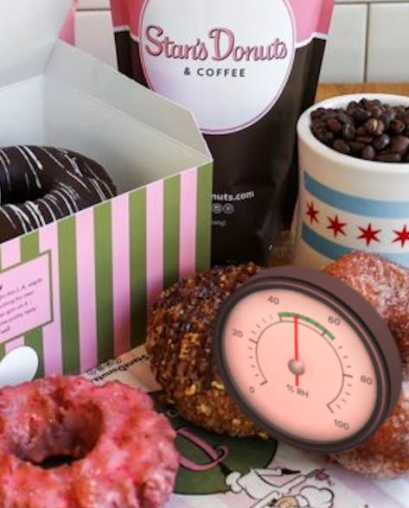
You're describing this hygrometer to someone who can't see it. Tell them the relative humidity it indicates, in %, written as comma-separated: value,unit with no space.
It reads 48,%
